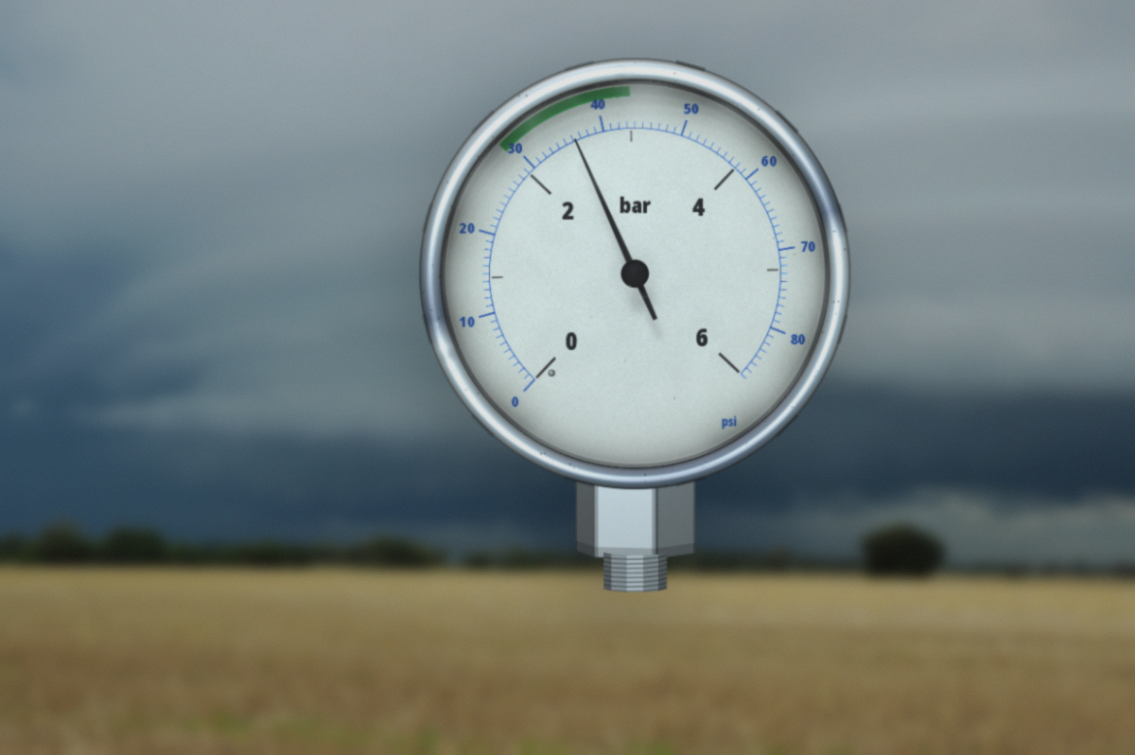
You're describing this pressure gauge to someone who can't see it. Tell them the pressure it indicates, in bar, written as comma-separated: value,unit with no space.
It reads 2.5,bar
